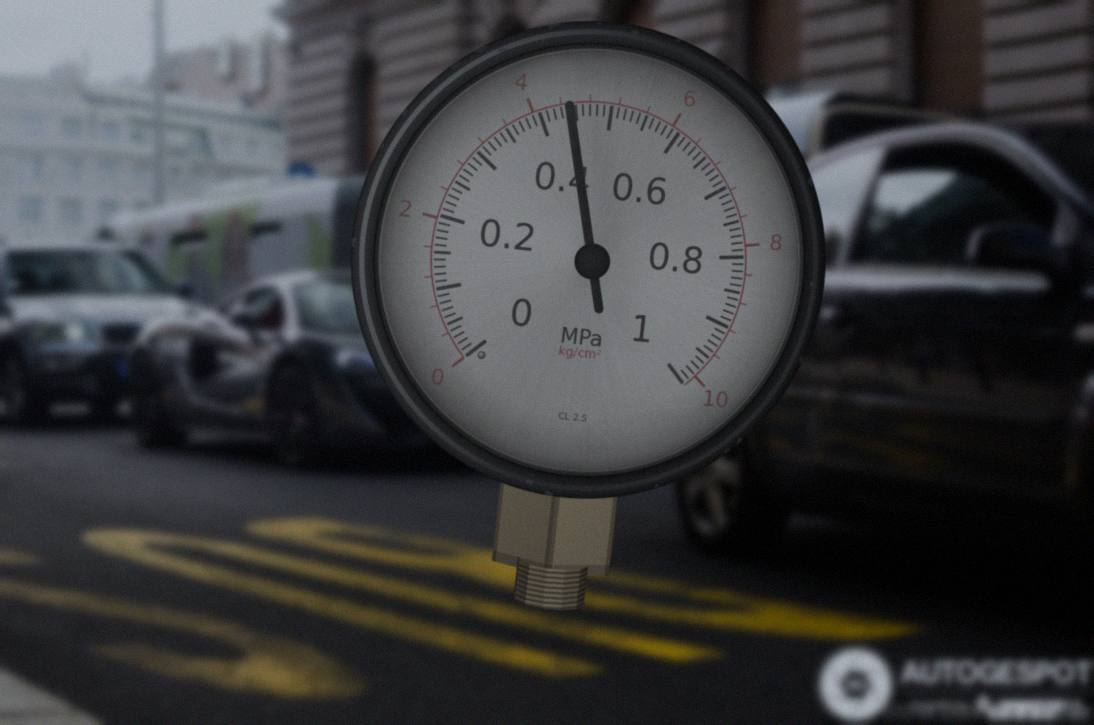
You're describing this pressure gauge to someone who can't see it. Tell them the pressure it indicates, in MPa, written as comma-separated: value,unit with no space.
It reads 0.44,MPa
